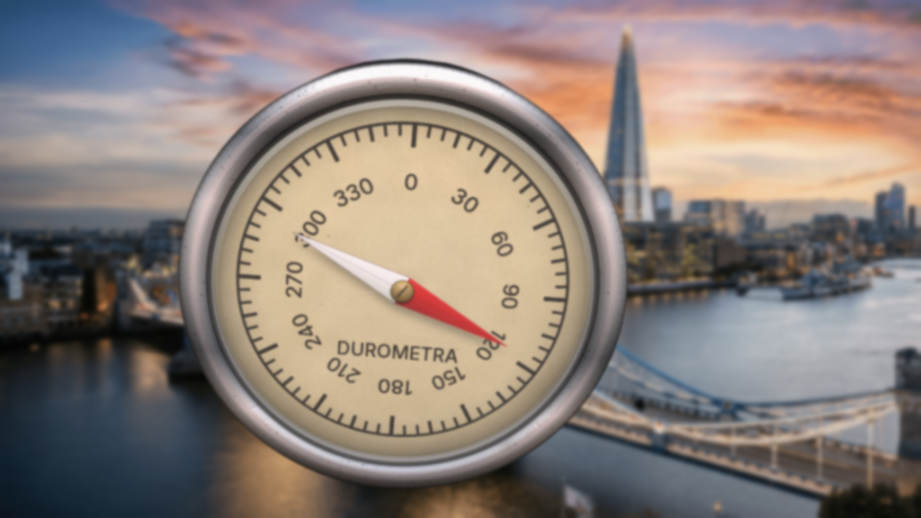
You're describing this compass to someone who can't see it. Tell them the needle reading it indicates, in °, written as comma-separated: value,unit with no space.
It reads 115,°
